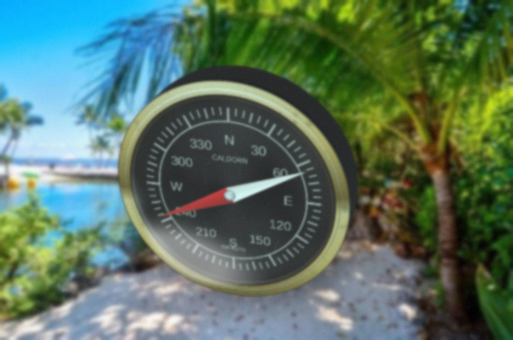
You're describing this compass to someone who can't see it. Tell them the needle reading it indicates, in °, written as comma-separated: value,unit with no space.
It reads 245,°
